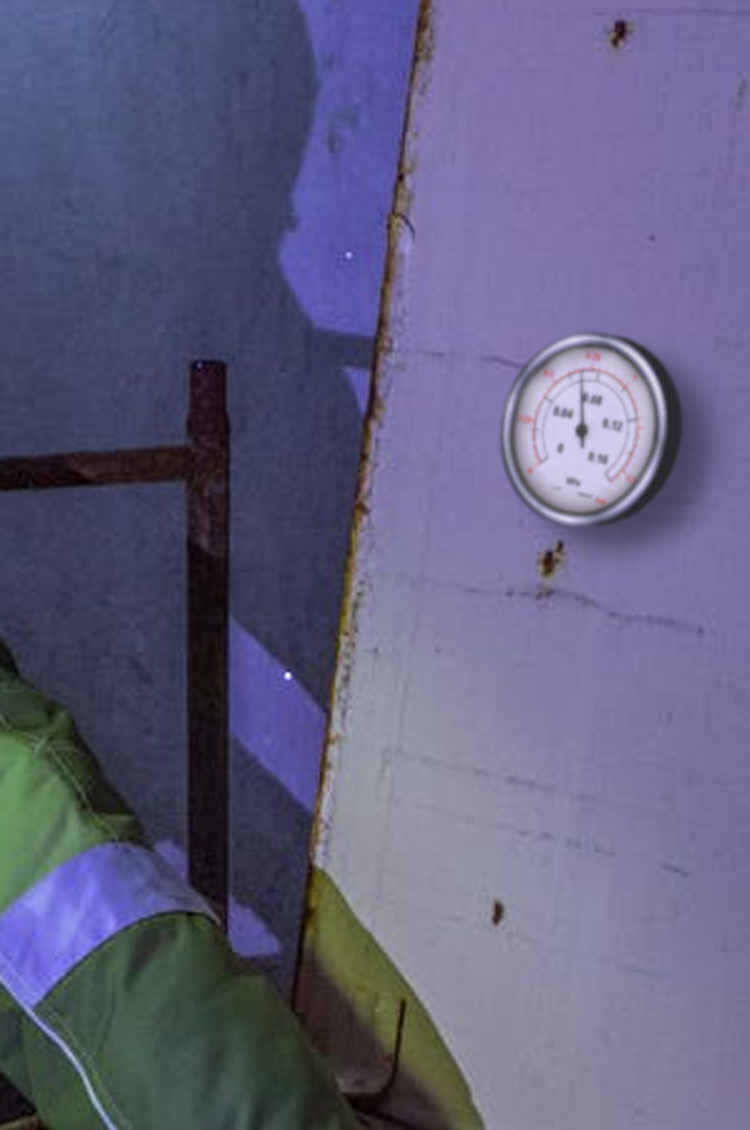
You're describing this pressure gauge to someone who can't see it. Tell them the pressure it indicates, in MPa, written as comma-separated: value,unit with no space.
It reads 0.07,MPa
